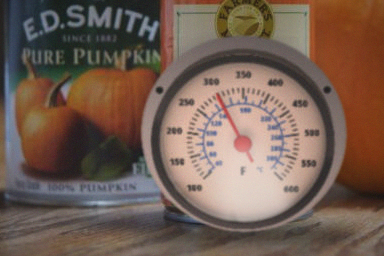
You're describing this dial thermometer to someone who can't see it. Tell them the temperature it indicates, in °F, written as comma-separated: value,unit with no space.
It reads 300,°F
